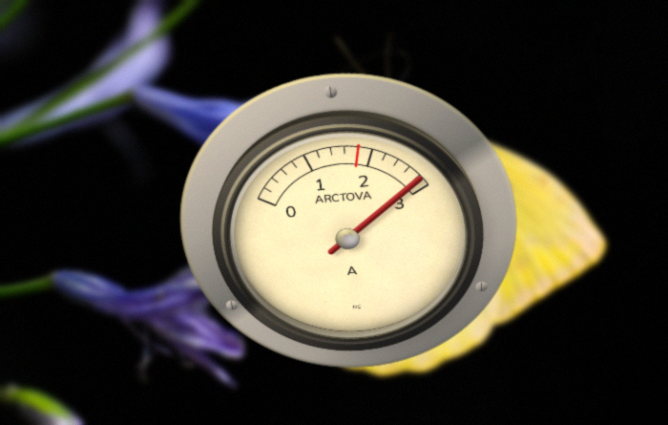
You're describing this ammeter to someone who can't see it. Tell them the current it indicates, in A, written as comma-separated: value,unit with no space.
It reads 2.8,A
